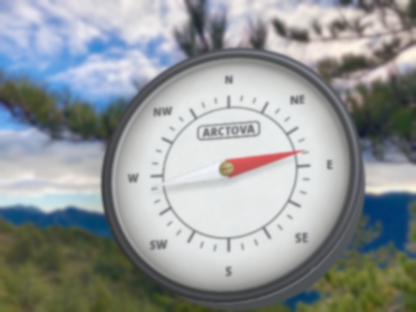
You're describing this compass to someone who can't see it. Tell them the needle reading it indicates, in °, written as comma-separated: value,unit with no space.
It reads 80,°
